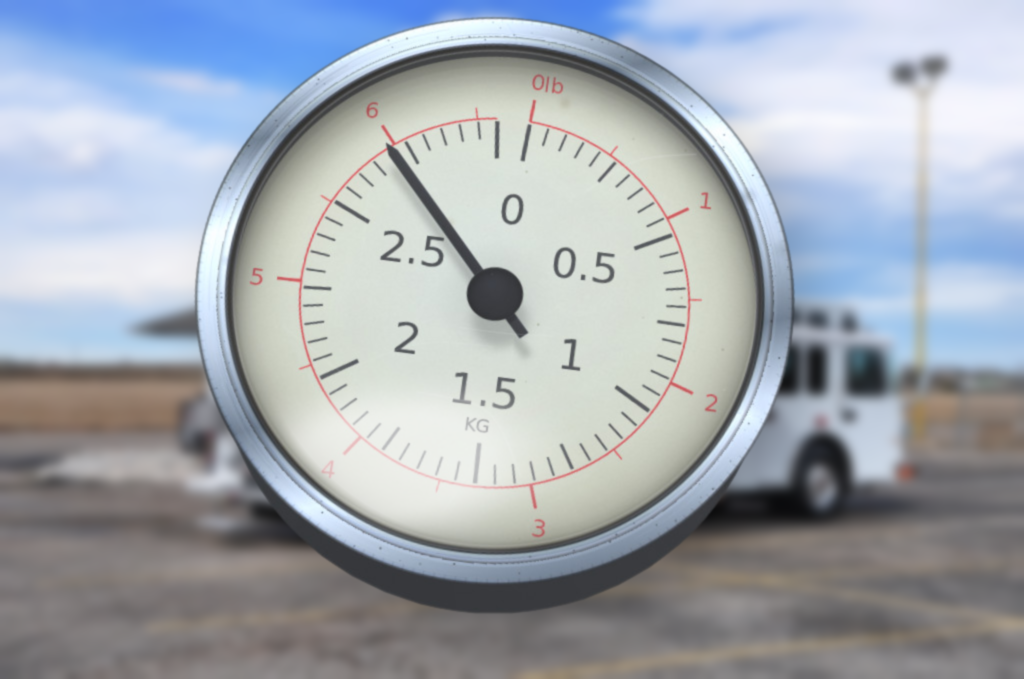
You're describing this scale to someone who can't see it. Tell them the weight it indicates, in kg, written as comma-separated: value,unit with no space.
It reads 2.7,kg
